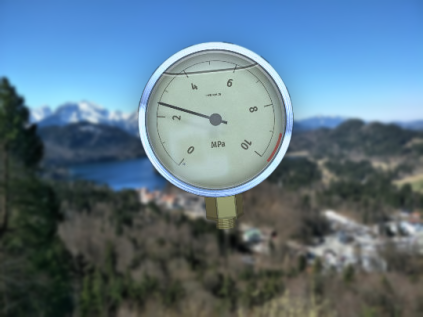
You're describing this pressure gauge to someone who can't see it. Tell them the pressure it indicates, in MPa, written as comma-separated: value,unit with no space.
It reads 2.5,MPa
